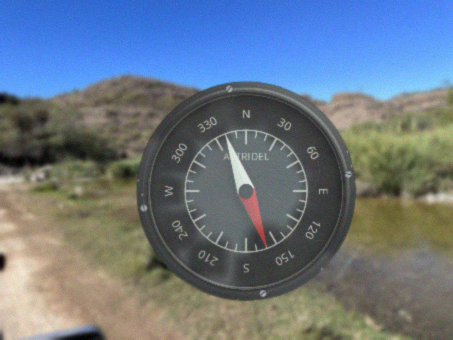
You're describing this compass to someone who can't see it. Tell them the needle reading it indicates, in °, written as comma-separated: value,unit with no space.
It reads 160,°
